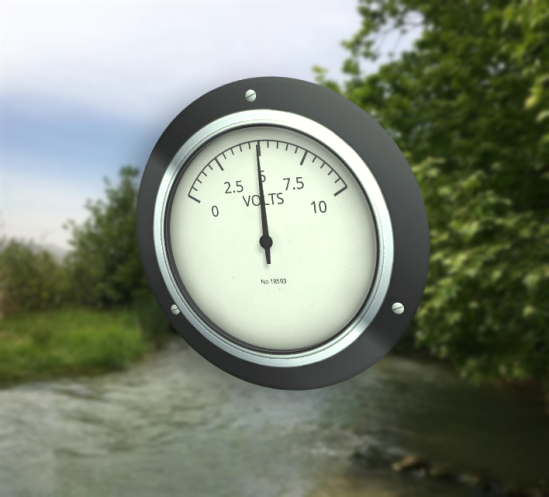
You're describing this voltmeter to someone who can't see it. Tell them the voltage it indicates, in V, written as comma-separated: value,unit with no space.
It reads 5,V
